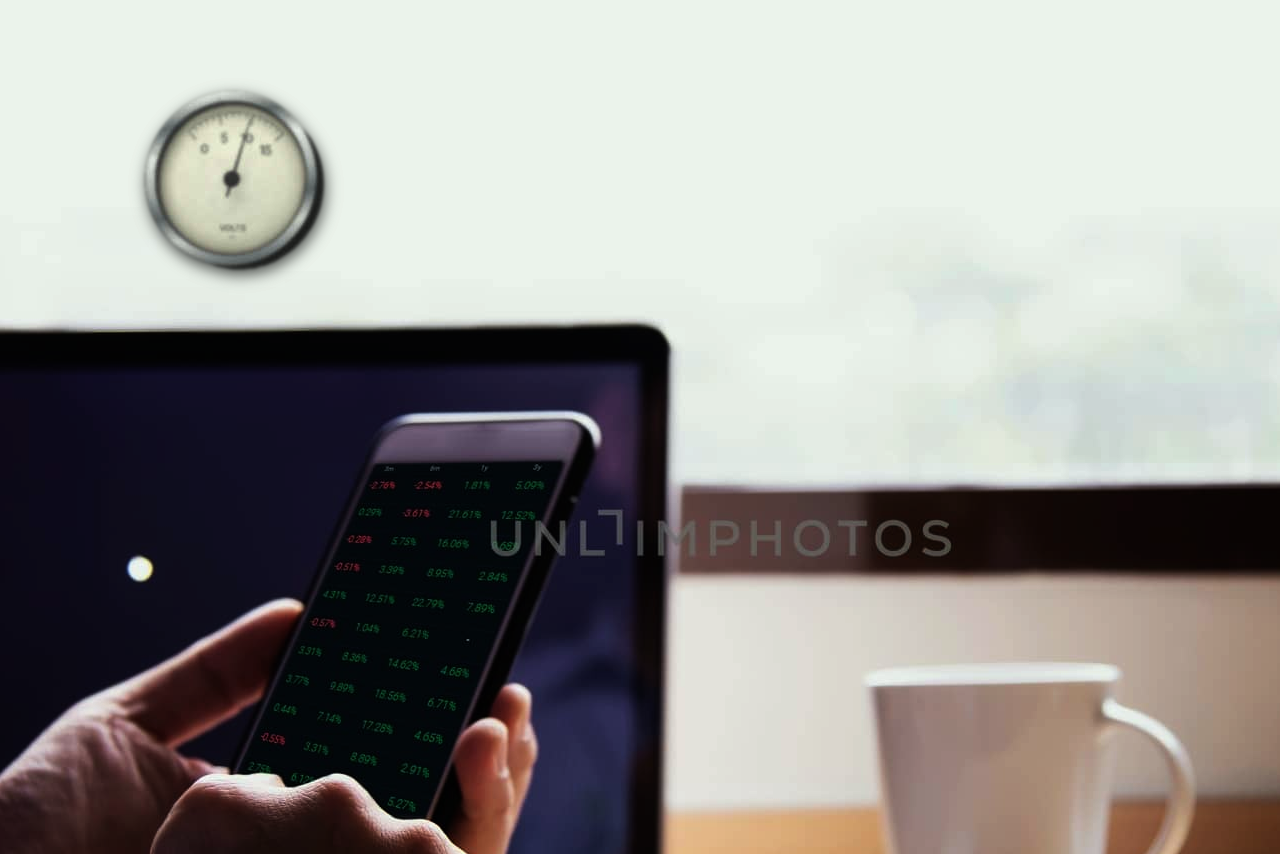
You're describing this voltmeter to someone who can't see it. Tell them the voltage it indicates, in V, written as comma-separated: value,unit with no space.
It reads 10,V
